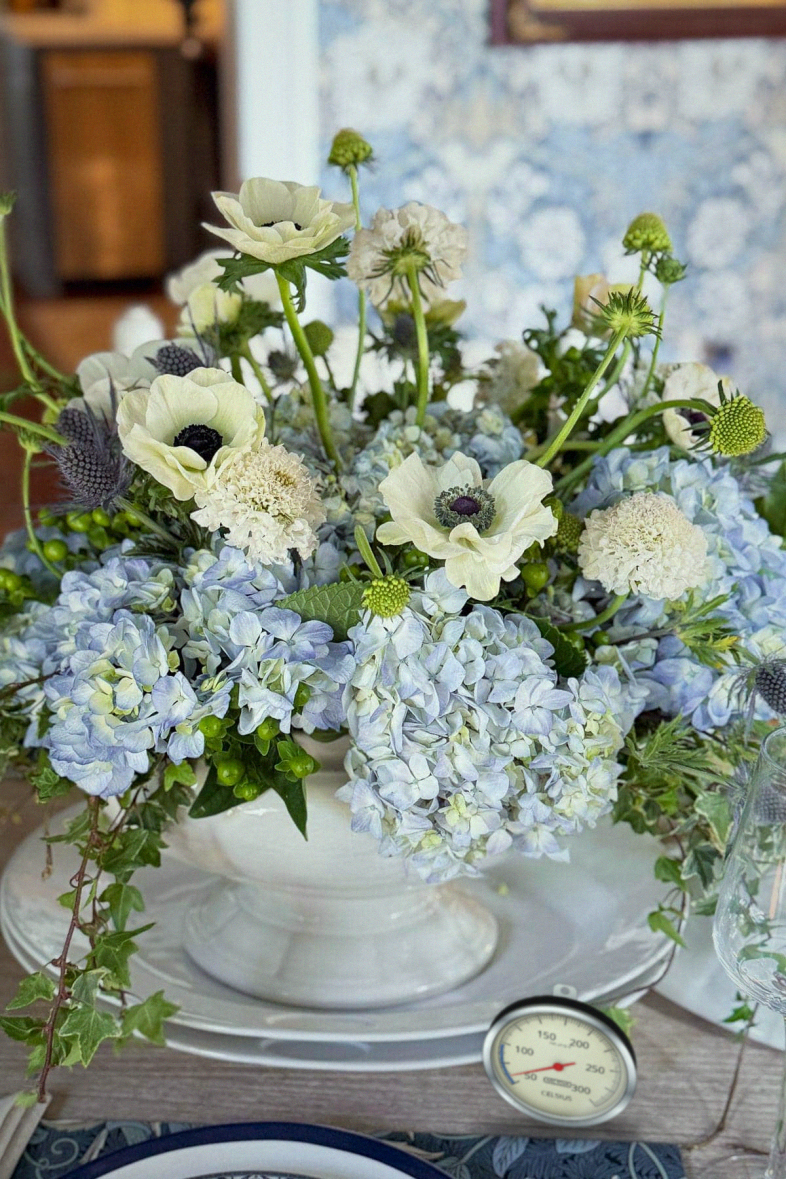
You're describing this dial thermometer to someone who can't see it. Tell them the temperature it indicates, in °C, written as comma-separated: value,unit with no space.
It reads 62.5,°C
